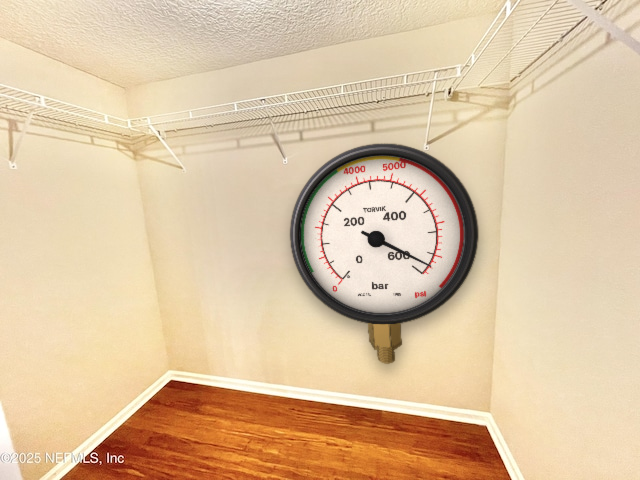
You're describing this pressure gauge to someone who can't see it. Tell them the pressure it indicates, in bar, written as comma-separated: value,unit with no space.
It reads 575,bar
